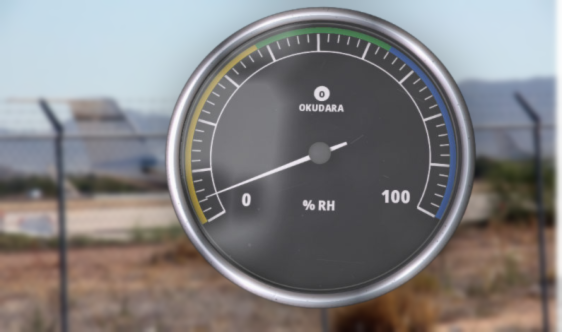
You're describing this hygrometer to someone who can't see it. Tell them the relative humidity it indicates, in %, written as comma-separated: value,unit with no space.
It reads 4,%
